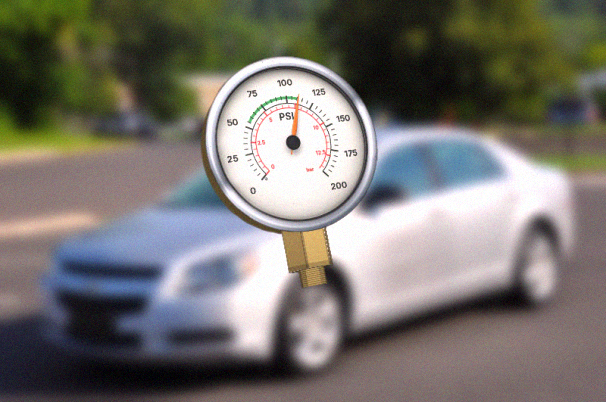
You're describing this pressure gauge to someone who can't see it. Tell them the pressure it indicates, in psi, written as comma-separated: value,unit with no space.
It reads 110,psi
